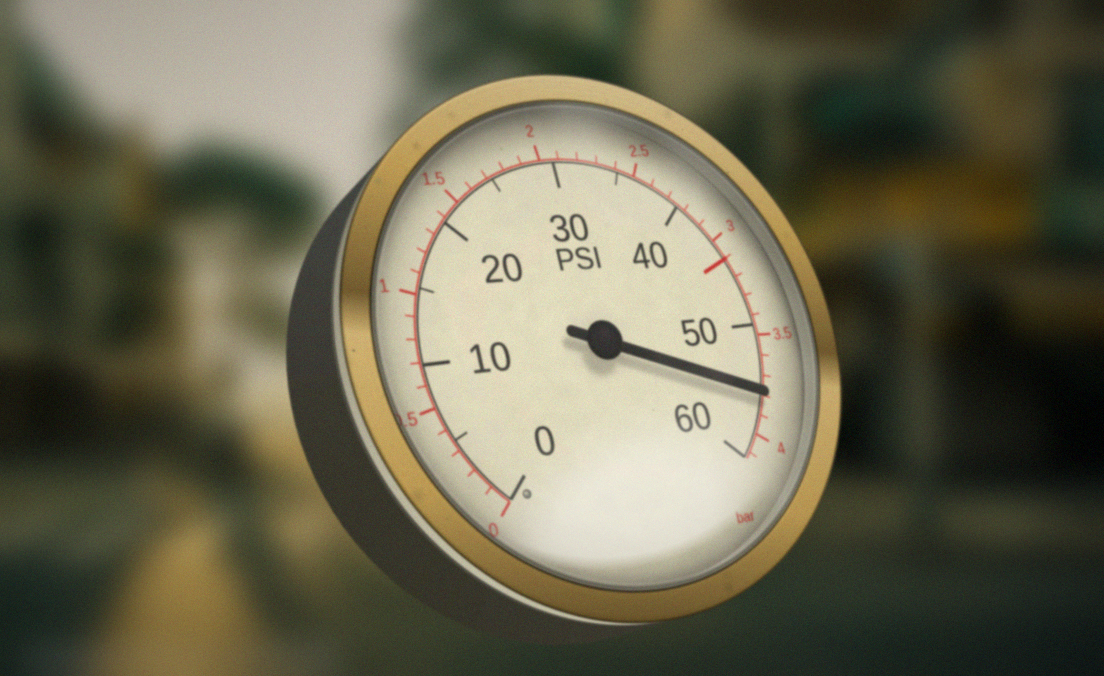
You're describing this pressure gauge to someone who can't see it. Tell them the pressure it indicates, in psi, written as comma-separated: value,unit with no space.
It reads 55,psi
